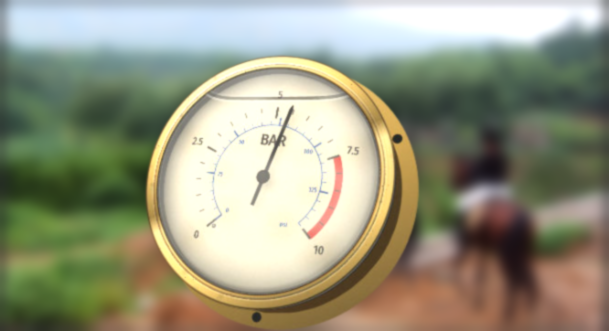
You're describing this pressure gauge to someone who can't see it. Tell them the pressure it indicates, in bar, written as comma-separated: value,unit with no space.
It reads 5.5,bar
